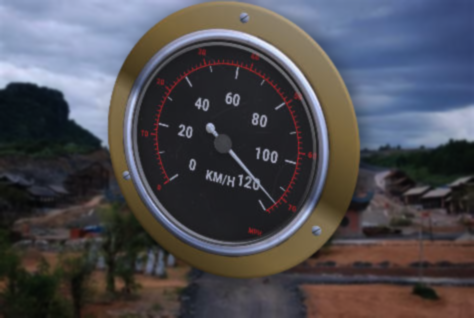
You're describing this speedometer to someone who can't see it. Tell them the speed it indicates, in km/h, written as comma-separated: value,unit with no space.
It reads 115,km/h
